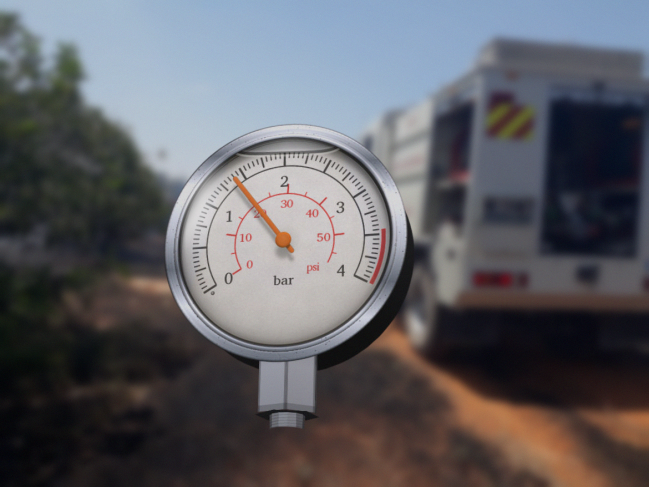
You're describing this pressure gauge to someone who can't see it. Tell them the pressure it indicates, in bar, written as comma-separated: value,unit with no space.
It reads 1.4,bar
